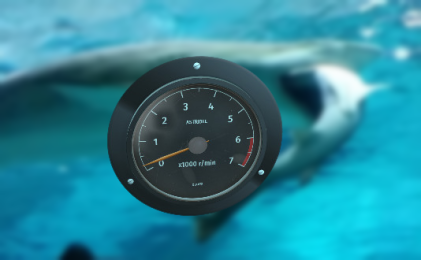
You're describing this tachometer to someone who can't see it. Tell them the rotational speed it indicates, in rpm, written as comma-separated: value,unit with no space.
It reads 250,rpm
